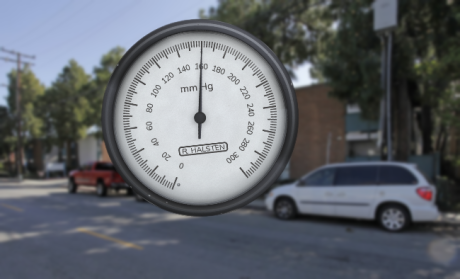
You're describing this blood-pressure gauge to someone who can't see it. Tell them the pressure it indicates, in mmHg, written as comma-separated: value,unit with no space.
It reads 160,mmHg
